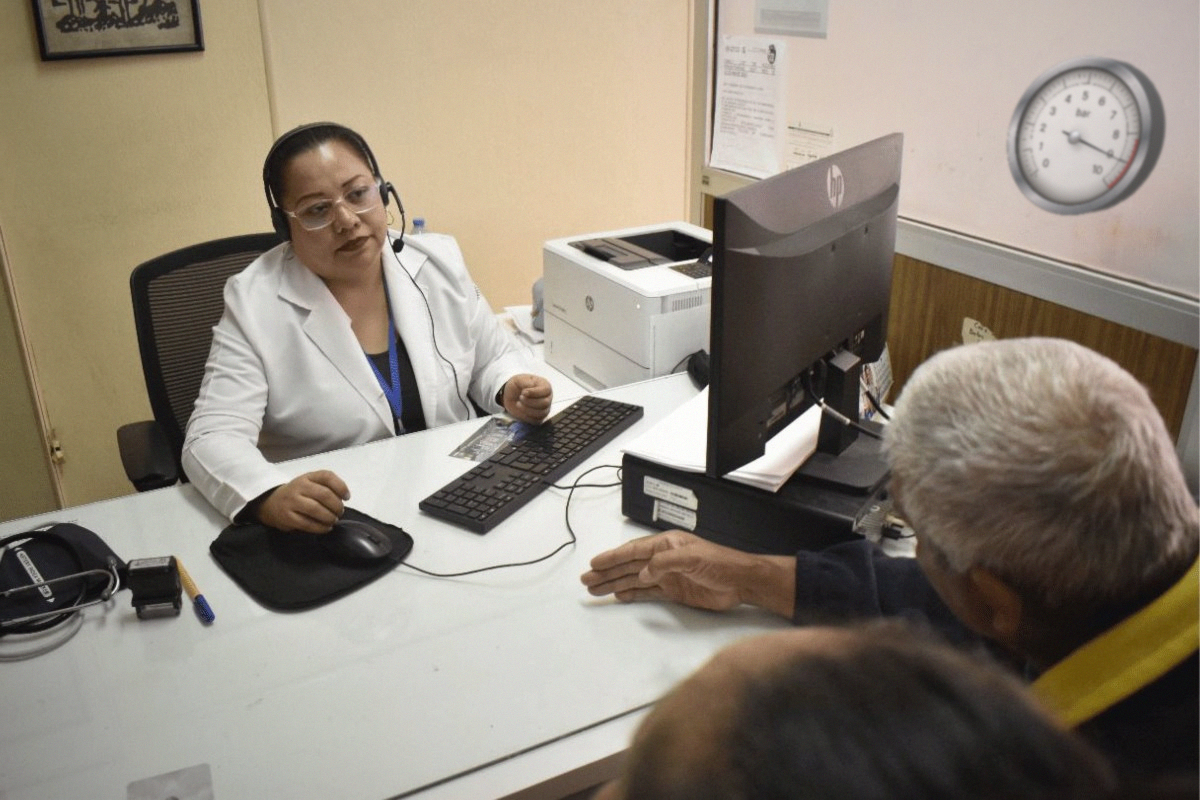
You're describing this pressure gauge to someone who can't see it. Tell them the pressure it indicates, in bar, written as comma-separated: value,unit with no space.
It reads 9,bar
